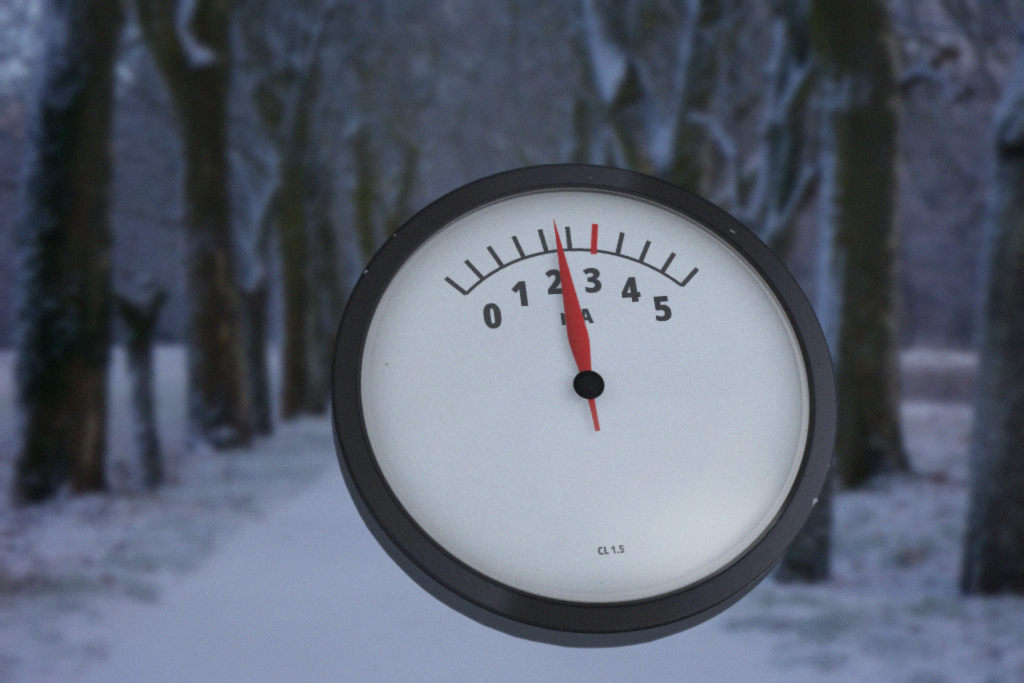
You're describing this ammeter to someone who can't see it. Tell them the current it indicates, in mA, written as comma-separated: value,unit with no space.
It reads 2.25,mA
